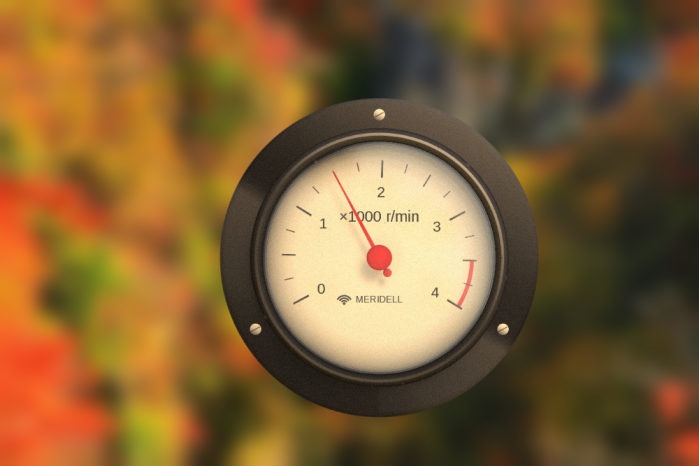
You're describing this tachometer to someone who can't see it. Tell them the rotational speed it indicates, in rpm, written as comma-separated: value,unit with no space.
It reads 1500,rpm
